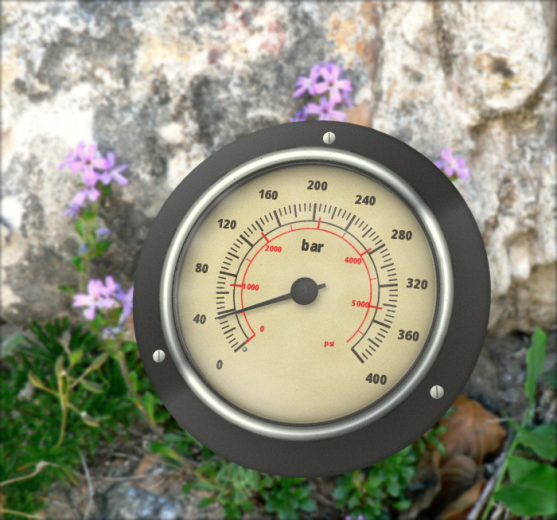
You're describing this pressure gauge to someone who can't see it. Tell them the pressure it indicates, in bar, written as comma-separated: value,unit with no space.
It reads 35,bar
